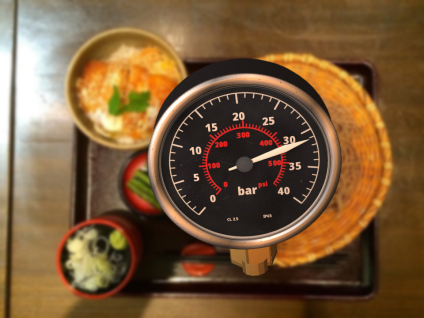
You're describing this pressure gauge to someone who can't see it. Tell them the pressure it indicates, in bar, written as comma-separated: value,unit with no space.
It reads 31,bar
